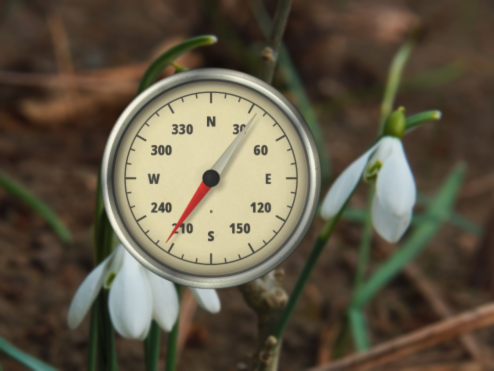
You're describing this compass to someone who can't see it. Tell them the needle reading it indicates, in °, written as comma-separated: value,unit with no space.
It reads 215,°
